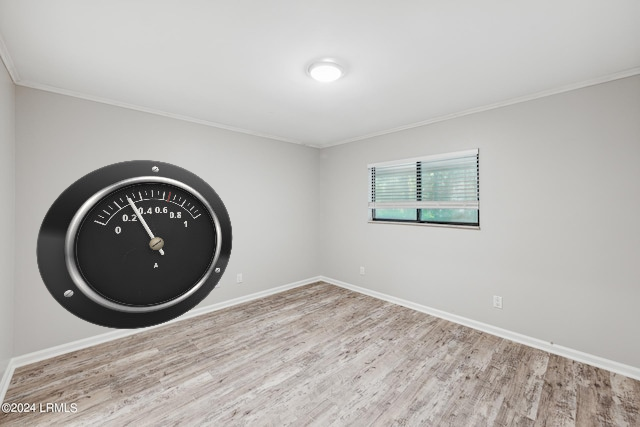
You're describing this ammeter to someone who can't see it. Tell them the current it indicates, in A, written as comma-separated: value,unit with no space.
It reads 0.3,A
